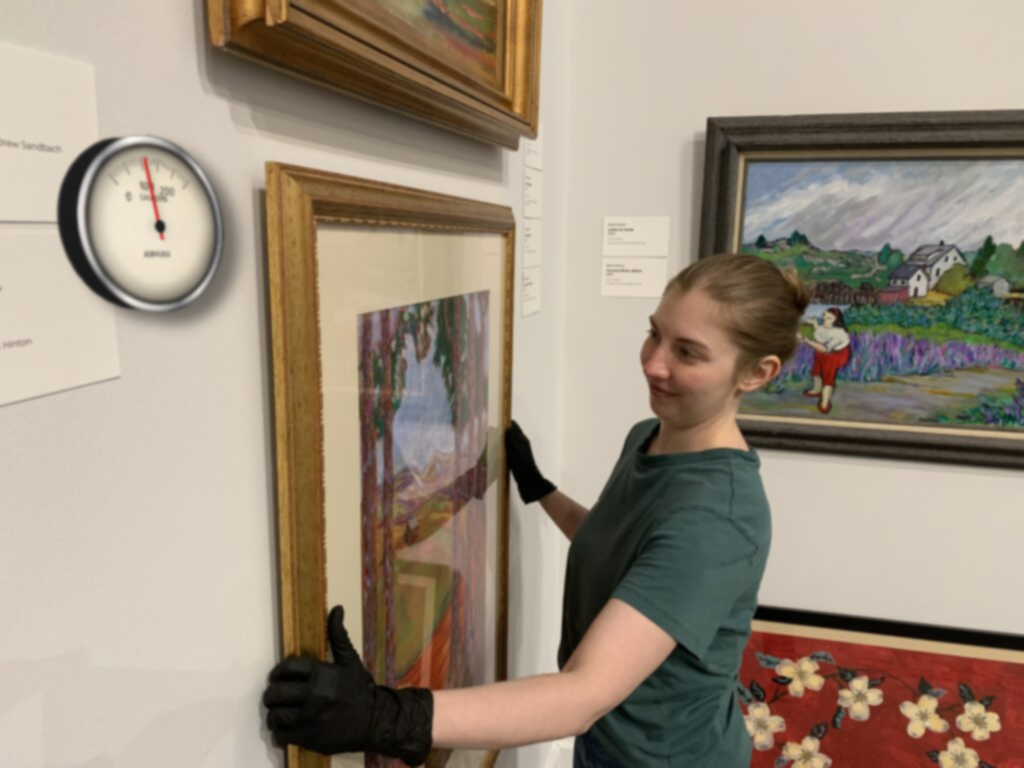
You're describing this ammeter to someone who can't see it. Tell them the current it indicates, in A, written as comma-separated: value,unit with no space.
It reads 100,A
